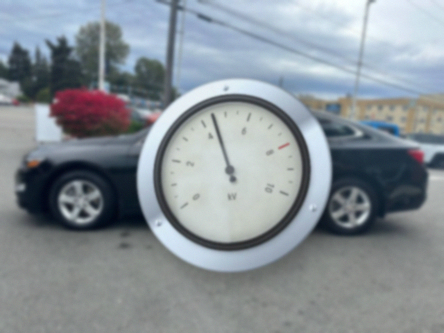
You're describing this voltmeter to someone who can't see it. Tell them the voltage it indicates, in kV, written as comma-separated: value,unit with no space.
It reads 4.5,kV
